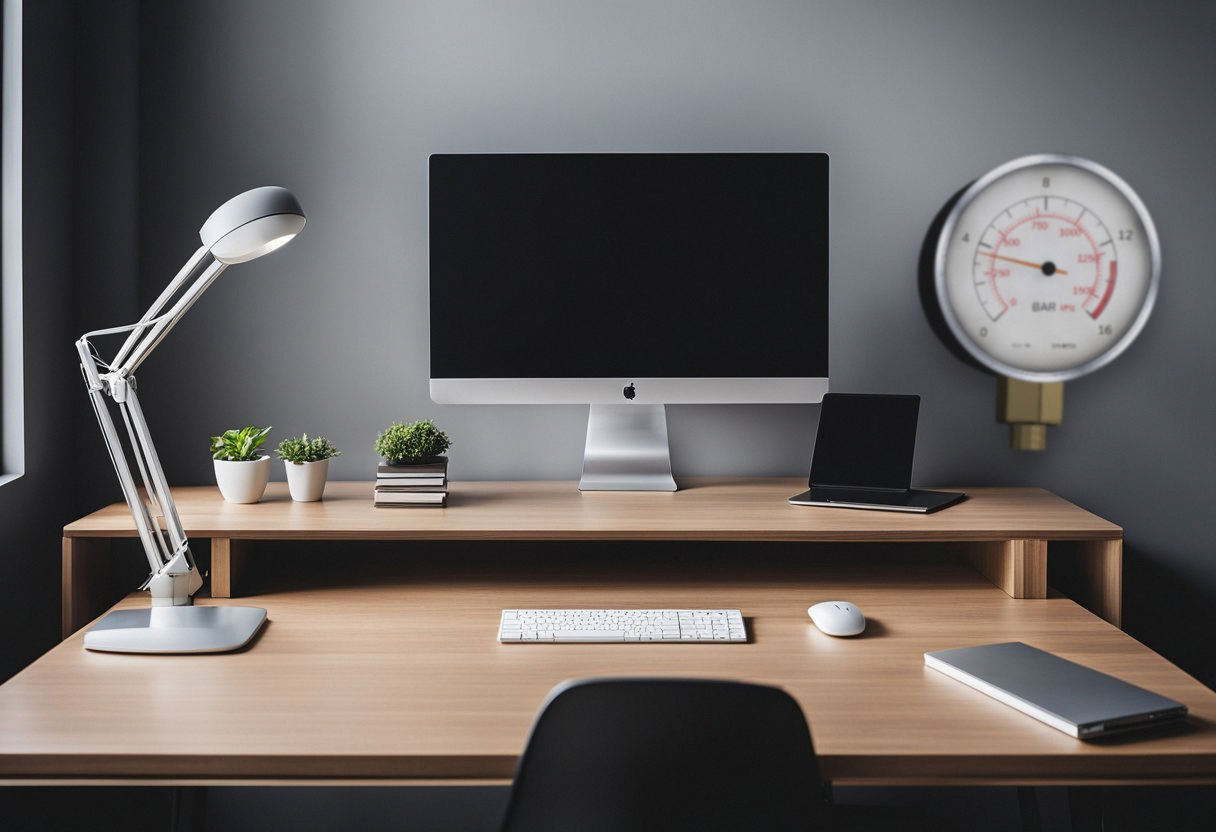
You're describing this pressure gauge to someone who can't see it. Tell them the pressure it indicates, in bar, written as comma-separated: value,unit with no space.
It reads 3.5,bar
